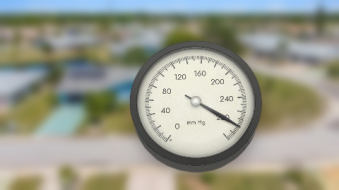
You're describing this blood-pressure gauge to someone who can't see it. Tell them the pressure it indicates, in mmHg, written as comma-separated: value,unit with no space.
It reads 280,mmHg
